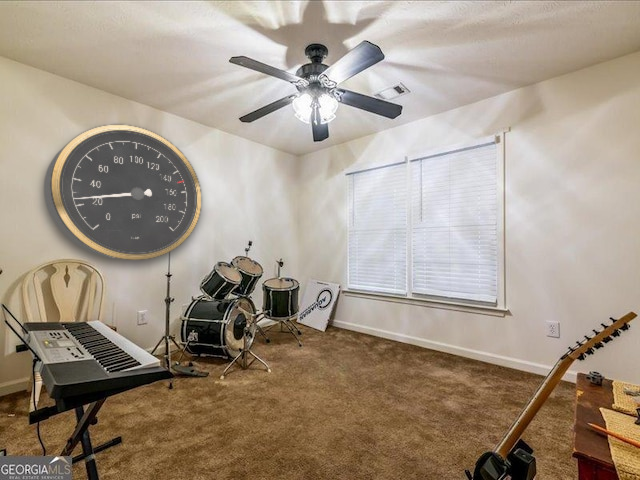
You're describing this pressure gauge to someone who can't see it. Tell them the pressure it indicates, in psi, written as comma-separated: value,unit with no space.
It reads 25,psi
